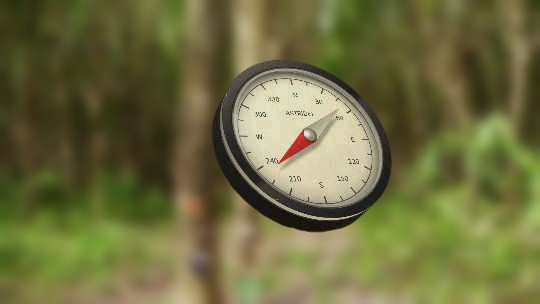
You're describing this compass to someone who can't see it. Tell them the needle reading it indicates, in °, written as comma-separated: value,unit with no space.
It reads 232.5,°
